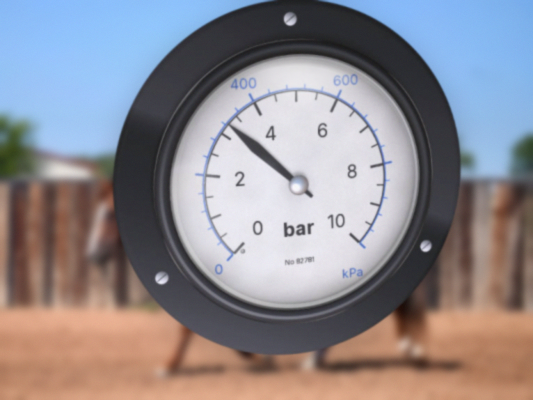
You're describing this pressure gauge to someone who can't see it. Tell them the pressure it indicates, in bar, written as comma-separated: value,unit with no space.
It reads 3.25,bar
